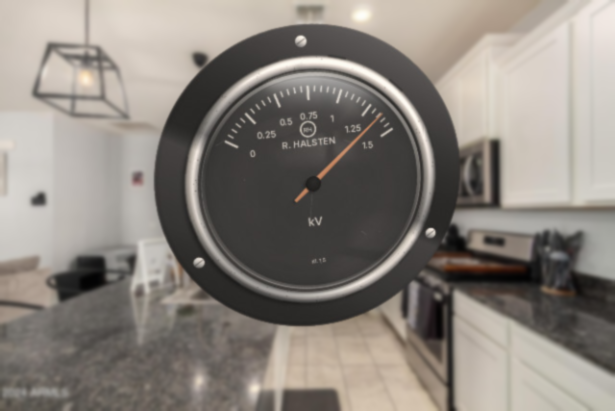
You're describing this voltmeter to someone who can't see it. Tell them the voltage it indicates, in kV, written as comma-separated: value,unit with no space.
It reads 1.35,kV
